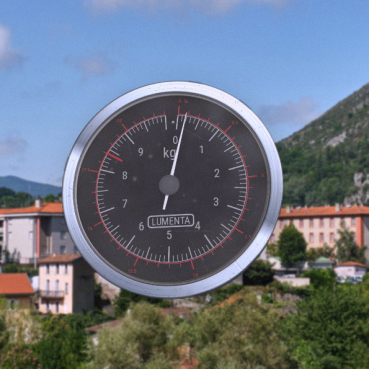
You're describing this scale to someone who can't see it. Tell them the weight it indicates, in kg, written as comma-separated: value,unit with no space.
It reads 0.2,kg
